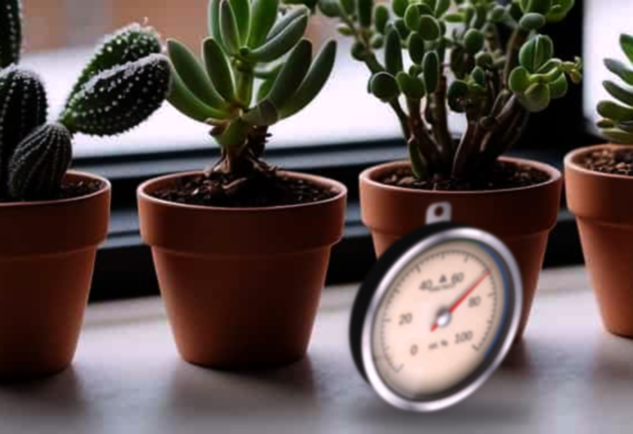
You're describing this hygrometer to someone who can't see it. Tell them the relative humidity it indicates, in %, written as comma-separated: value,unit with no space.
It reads 70,%
